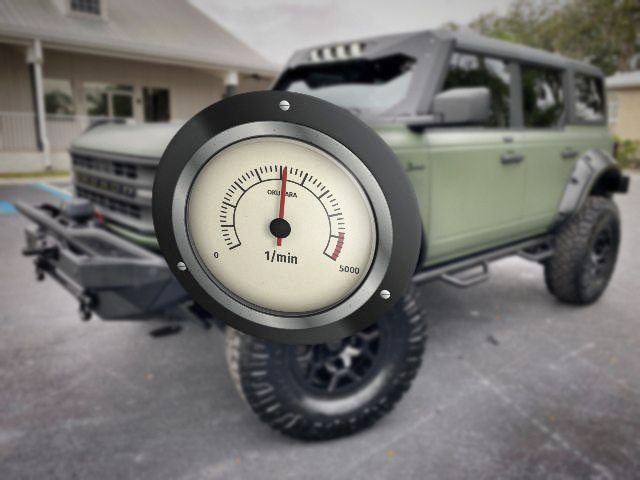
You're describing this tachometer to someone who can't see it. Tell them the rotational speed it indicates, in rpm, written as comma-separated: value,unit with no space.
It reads 2600,rpm
